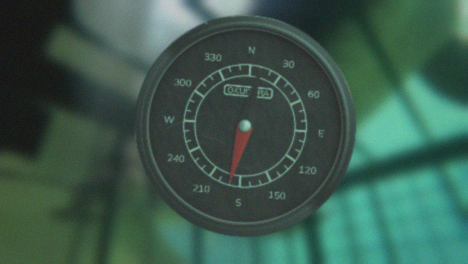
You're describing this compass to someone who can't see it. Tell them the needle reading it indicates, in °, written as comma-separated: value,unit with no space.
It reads 190,°
